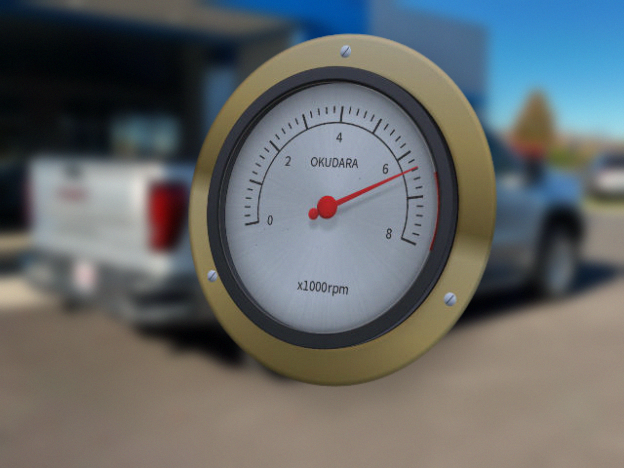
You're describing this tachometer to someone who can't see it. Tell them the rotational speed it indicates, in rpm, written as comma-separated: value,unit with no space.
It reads 6400,rpm
